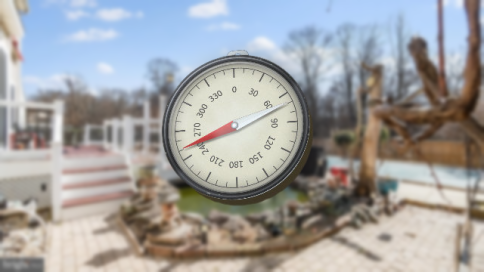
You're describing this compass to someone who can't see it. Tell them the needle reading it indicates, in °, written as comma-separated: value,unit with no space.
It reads 250,°
